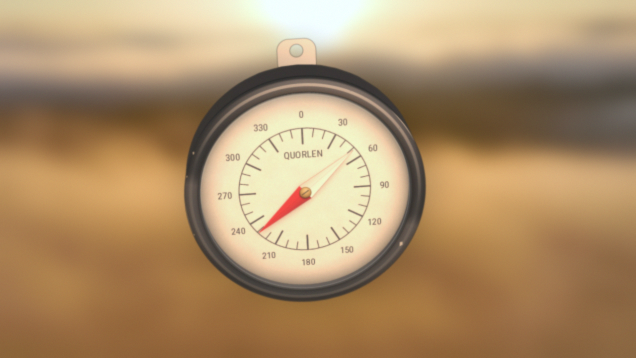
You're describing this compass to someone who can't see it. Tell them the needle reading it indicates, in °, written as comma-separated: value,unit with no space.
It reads 230,°
